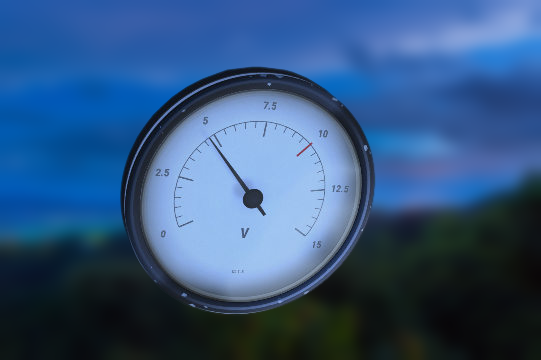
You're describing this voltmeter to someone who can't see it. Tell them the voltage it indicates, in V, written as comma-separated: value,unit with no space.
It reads 4.75,V
